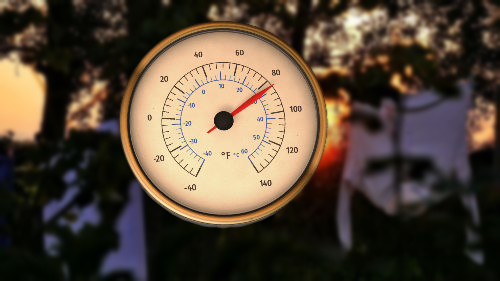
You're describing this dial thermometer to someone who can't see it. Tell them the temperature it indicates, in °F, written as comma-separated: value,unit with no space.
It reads 84,°F
